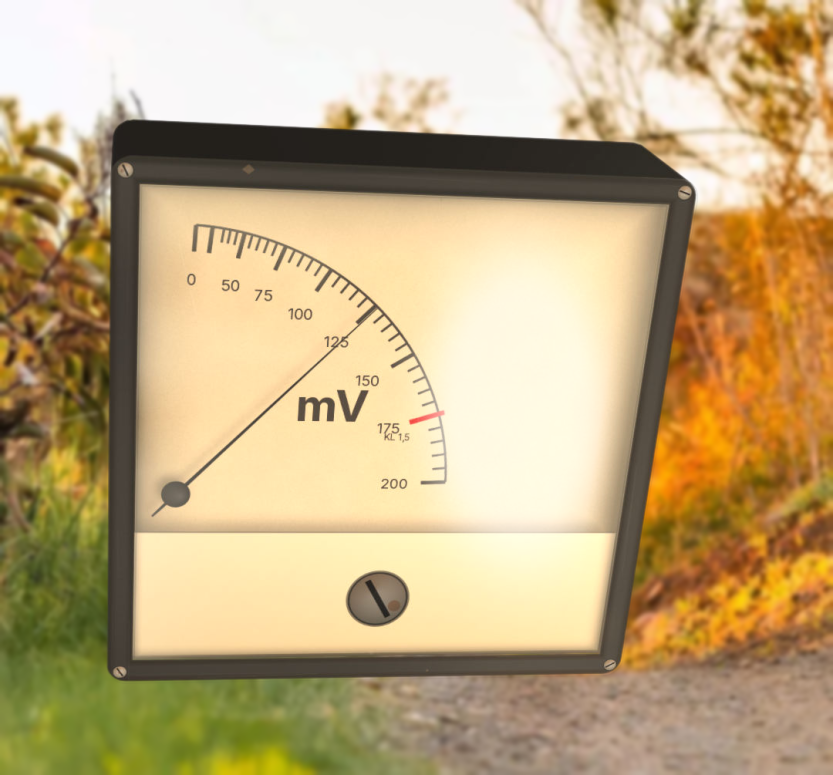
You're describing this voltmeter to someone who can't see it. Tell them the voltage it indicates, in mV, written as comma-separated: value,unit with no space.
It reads 125,mV
